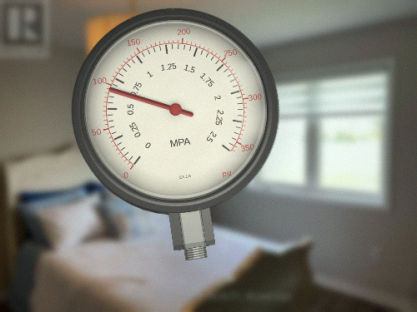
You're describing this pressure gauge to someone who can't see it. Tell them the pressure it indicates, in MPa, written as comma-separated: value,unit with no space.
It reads 0.65,MPa
